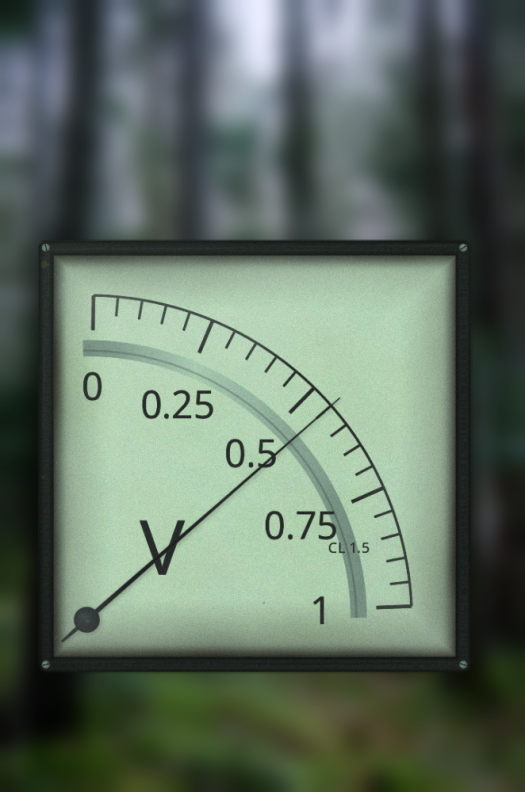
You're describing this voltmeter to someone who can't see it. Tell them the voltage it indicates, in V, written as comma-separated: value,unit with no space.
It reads 0.55,V
